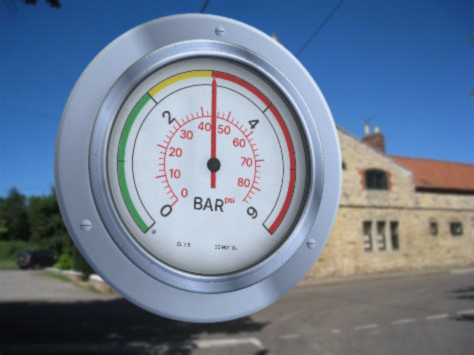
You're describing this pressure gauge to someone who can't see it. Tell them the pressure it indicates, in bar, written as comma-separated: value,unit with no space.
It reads 3,bar
